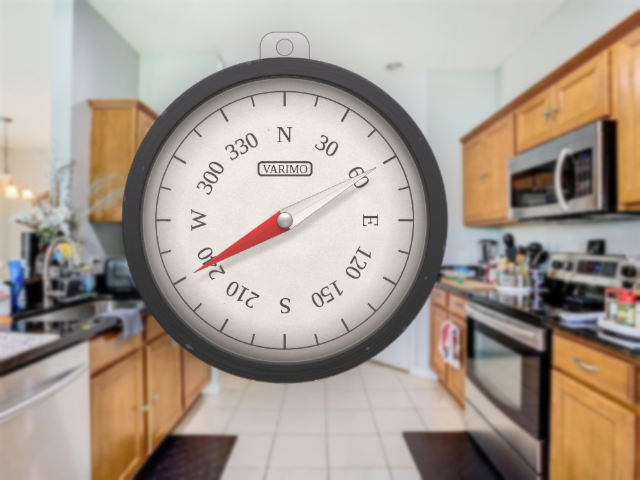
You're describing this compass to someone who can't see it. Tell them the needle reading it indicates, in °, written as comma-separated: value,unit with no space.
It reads 240,°
